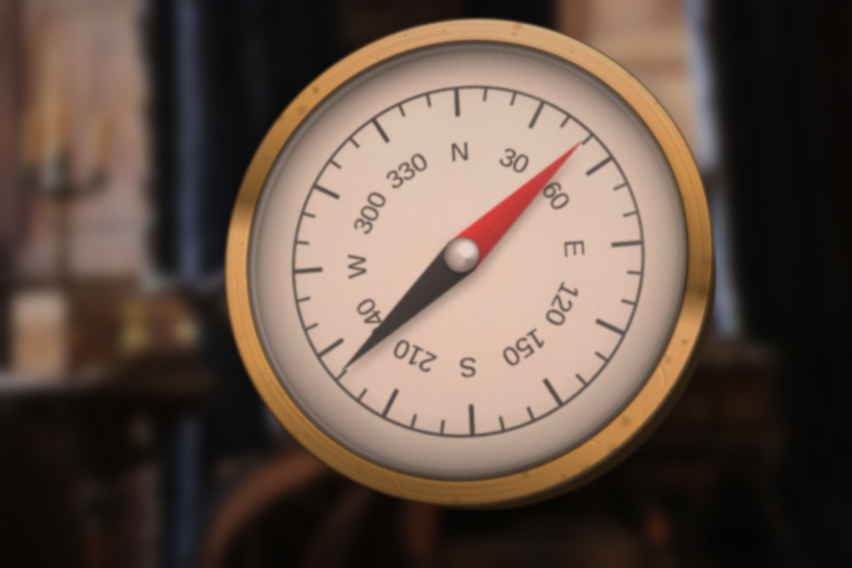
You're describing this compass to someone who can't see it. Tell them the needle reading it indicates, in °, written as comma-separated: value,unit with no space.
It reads 50,°
